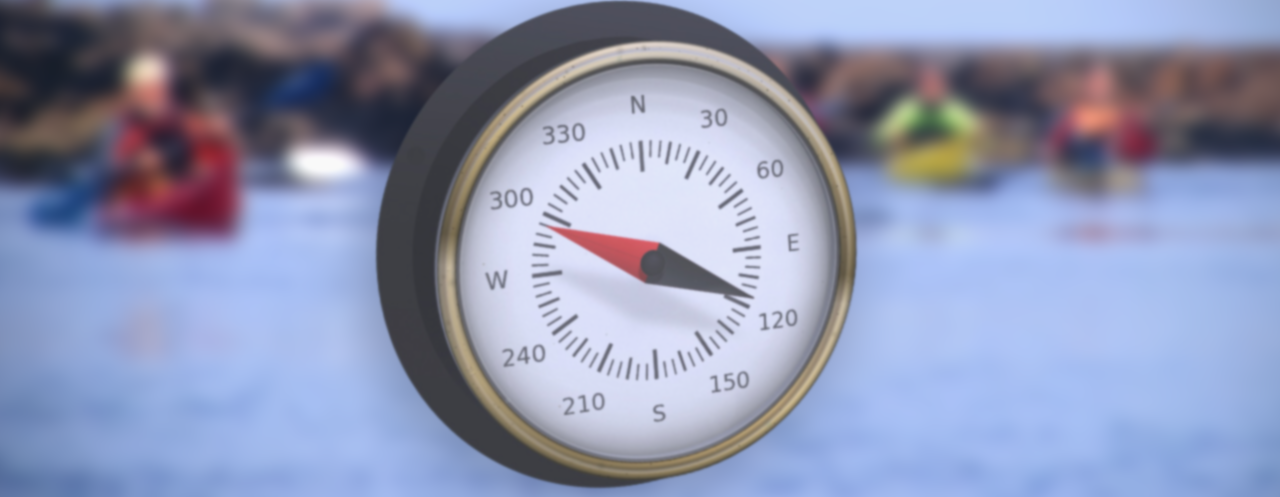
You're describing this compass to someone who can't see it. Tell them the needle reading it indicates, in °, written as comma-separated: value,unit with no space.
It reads 295,°
